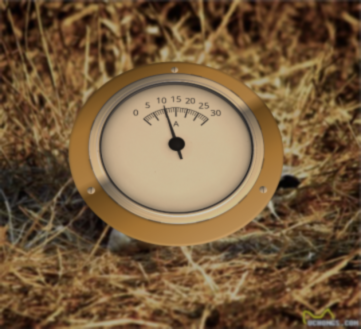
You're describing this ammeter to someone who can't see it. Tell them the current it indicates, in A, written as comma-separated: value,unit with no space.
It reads 10,A
